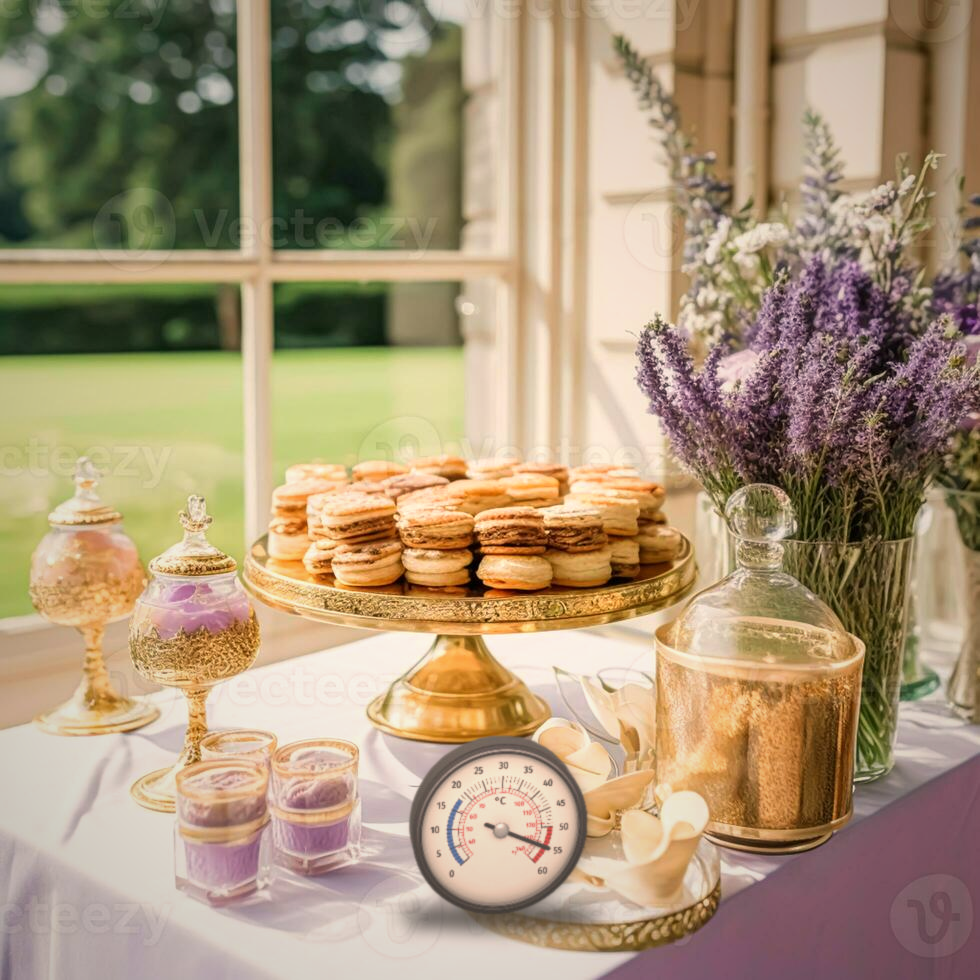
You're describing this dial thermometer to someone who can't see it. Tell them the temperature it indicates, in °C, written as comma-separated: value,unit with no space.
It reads 55,°C
